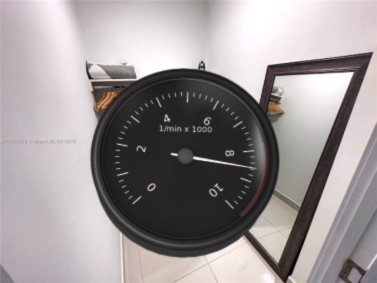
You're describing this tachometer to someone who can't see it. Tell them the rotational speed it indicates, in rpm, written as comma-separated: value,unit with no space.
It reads 8600,rpm
